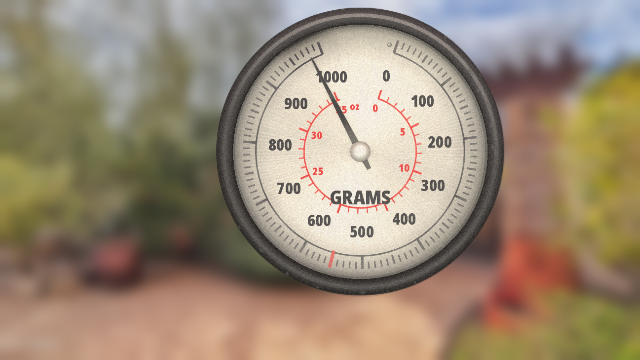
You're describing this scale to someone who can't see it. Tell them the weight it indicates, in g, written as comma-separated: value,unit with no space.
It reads 980,g
